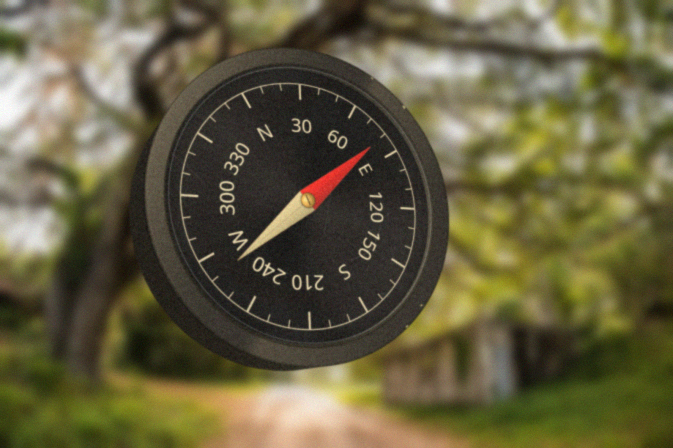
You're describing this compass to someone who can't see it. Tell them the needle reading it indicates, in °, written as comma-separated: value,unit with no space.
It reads 80,°
